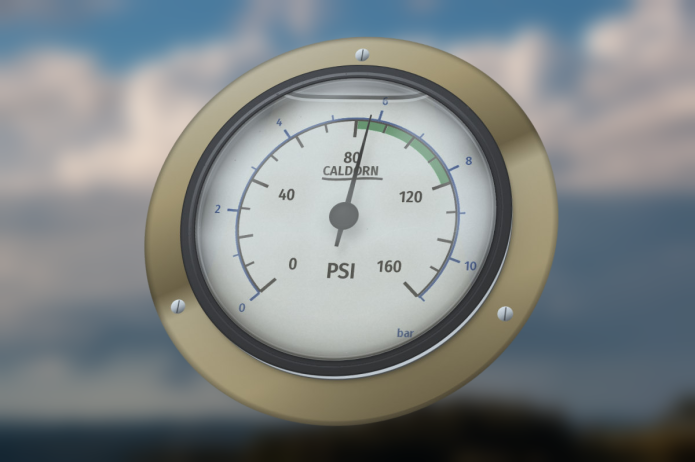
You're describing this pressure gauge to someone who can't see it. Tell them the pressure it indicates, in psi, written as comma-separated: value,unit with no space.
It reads 85,psi
